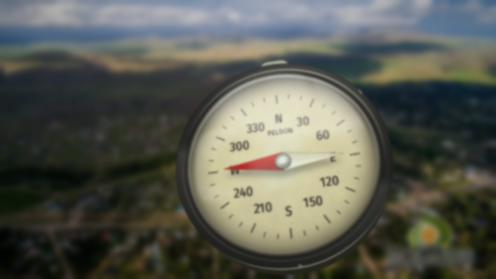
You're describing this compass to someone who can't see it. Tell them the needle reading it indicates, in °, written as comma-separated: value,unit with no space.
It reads 270,°
